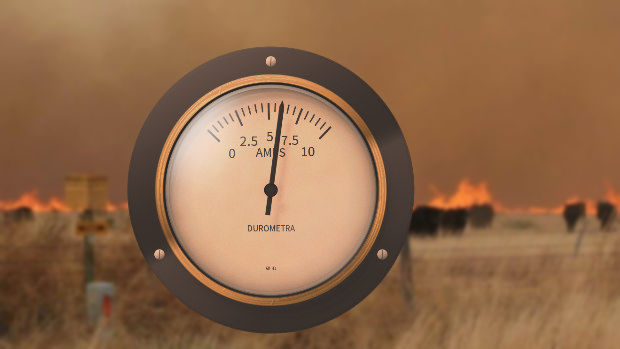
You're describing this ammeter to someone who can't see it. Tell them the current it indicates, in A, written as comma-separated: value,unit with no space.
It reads 6,A
